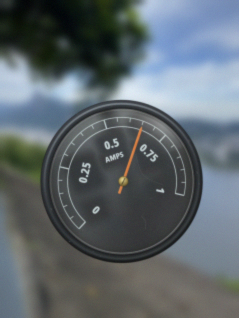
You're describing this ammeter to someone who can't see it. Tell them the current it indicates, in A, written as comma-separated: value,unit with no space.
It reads 0.65,A
